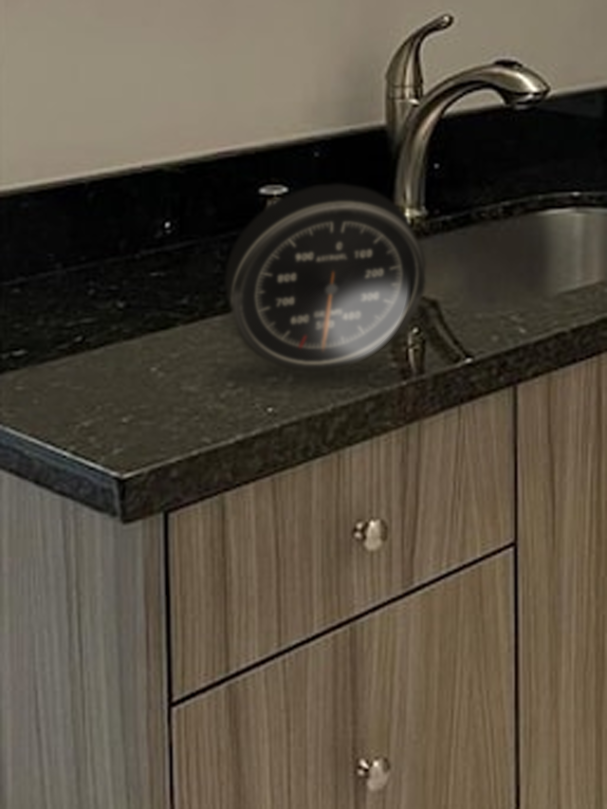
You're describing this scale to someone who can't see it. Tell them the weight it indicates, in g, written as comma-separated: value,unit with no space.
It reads 500,g
